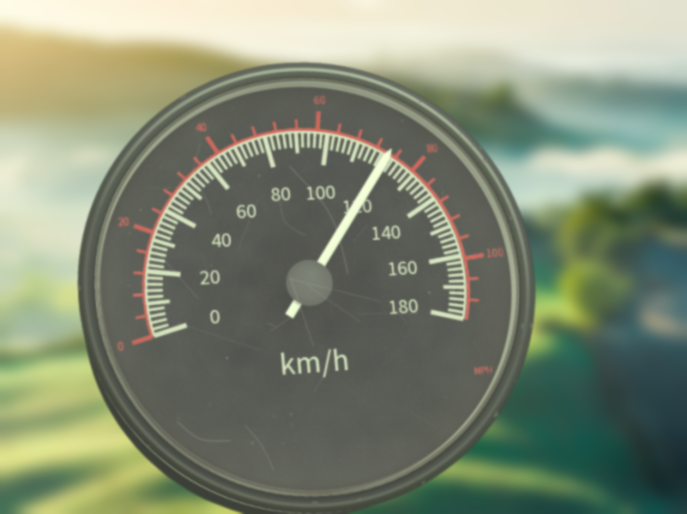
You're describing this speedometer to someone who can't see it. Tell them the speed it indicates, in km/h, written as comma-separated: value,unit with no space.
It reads 120,km/h
